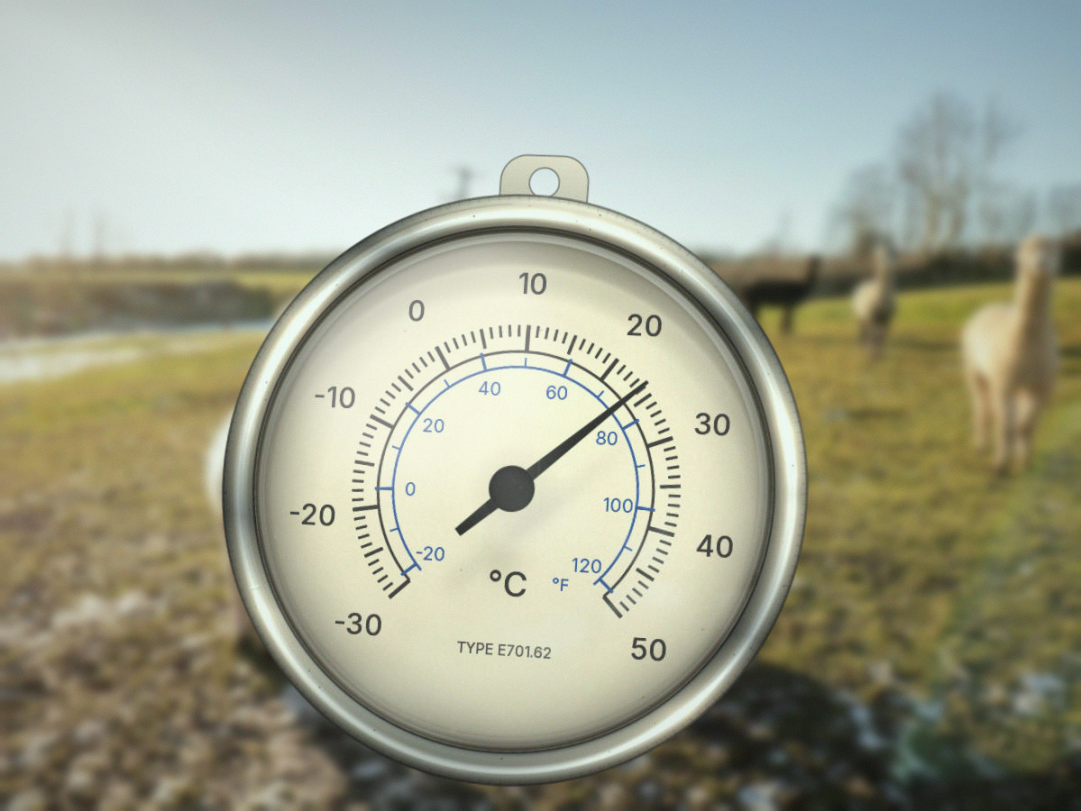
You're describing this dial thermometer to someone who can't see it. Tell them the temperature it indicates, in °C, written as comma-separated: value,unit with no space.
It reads 24,°C
